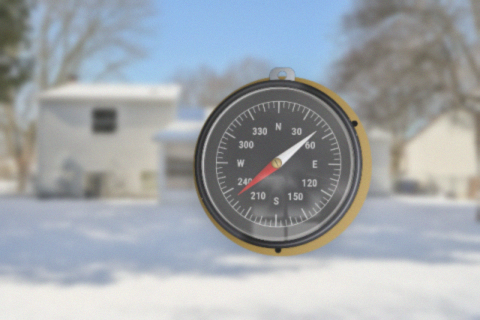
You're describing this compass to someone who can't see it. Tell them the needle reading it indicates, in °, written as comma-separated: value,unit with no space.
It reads 230,°
